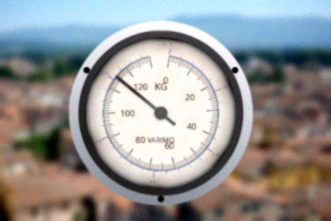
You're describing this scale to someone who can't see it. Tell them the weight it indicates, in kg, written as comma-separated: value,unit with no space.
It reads 115,kg
